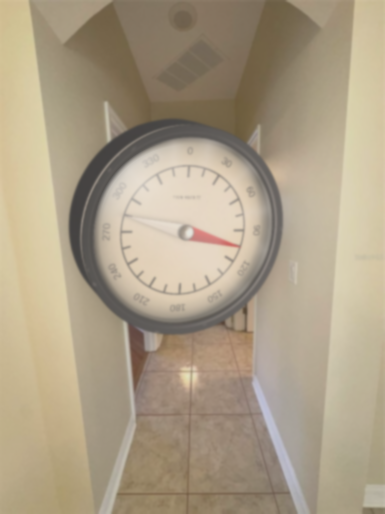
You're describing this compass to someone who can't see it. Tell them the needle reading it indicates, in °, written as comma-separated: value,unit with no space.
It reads 105,°
